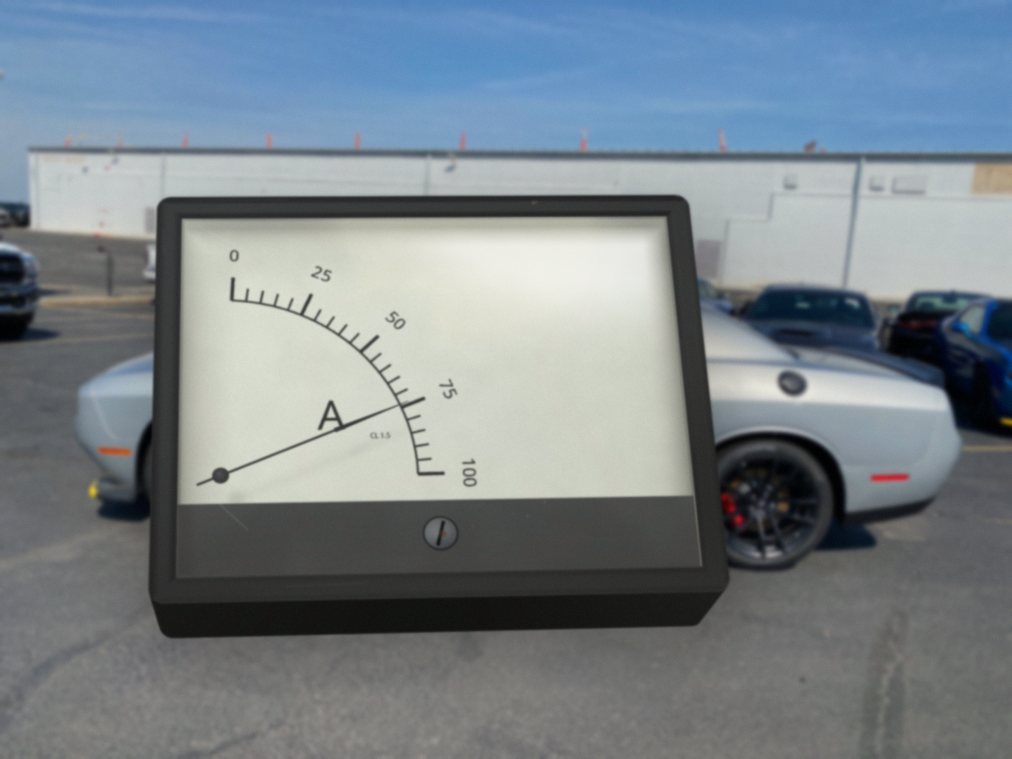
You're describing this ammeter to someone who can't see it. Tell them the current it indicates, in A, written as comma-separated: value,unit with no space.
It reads 75,A
